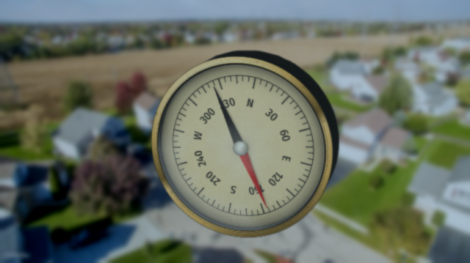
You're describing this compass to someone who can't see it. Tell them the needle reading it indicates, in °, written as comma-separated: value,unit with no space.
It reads 145,°
